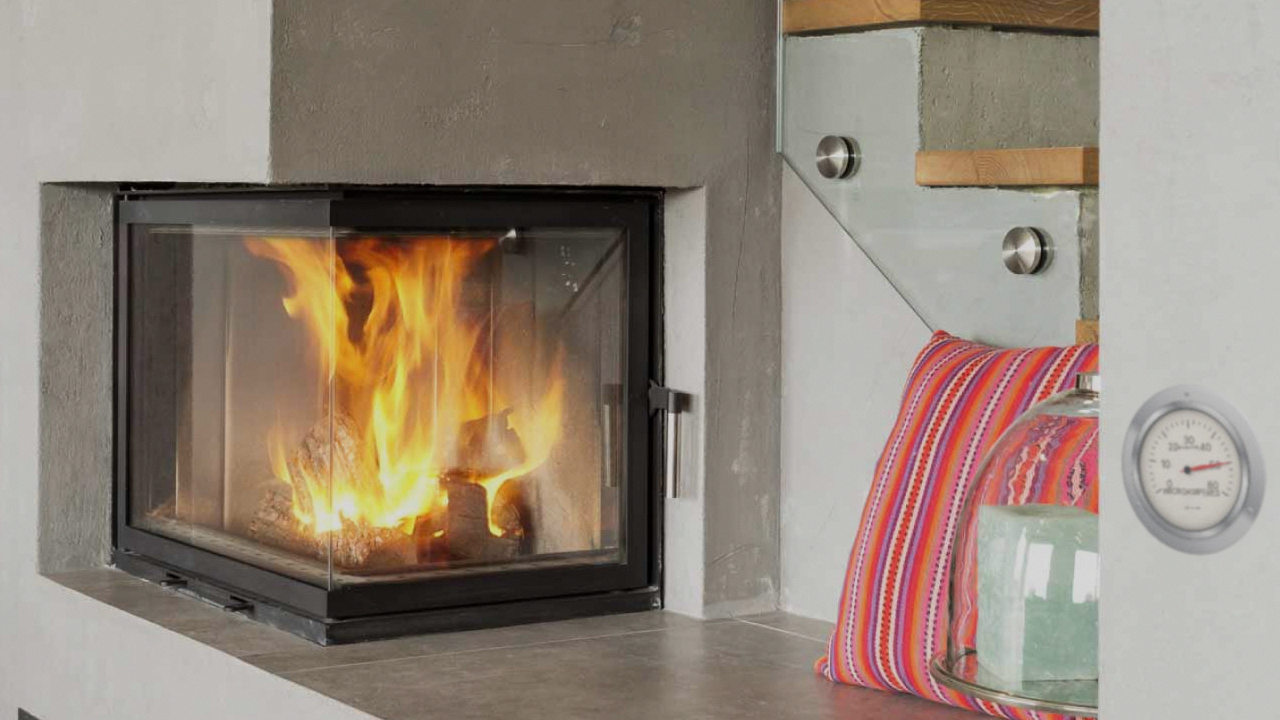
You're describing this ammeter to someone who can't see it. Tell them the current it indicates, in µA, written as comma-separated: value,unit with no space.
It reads 50,µA
